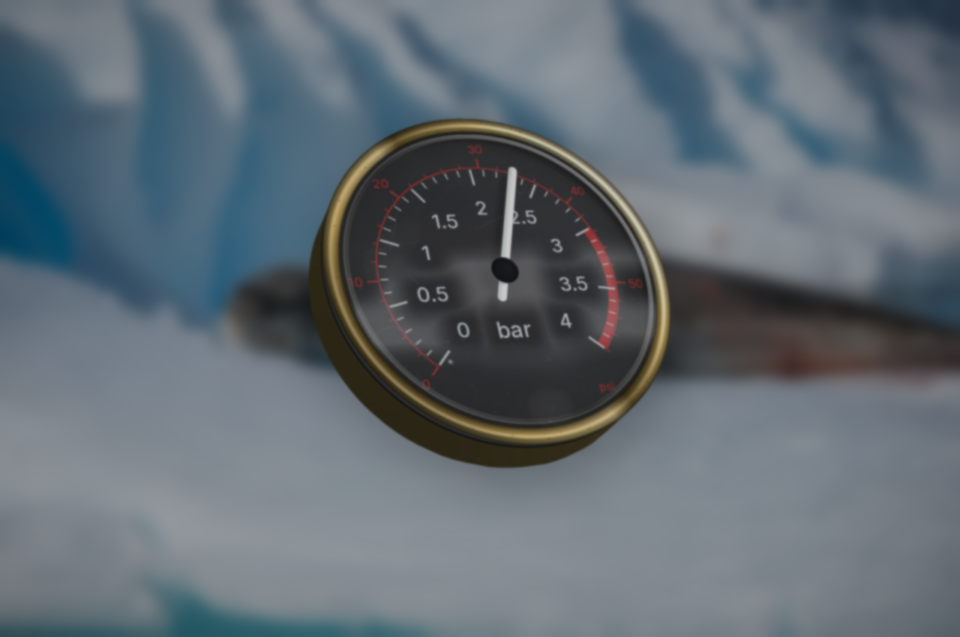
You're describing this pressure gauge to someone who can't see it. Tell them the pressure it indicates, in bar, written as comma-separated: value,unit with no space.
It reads 2.3,bar
